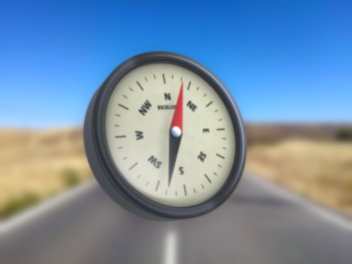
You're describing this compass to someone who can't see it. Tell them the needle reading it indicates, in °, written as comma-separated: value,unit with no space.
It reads 20,°
